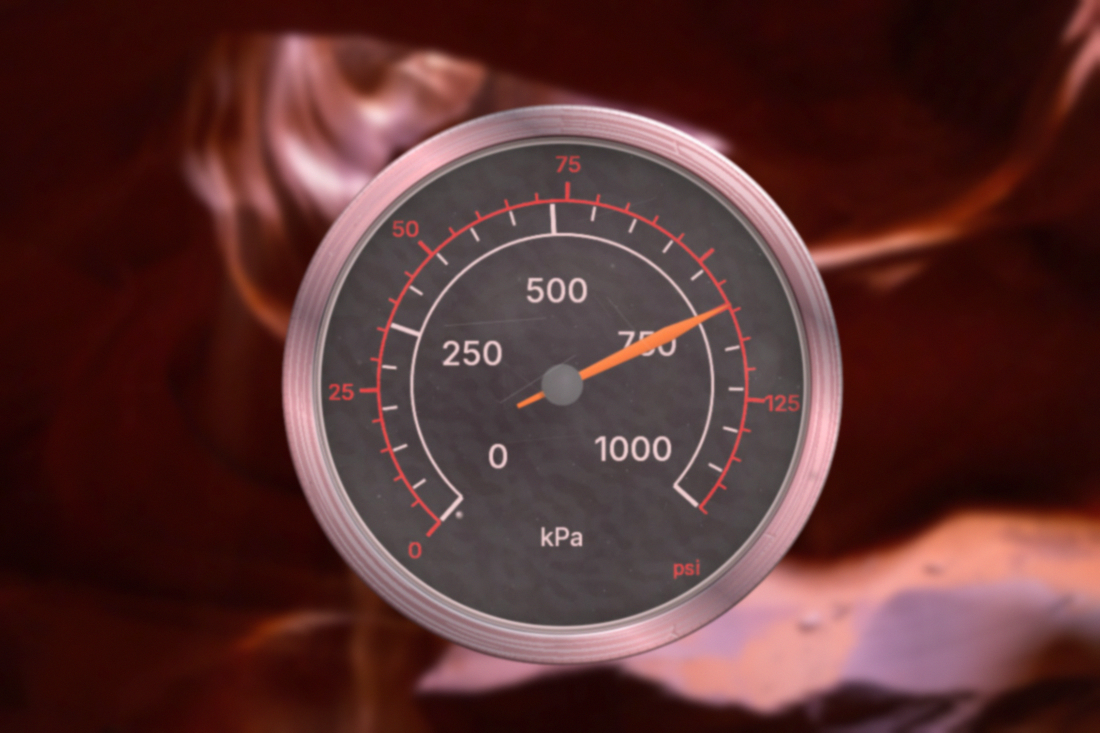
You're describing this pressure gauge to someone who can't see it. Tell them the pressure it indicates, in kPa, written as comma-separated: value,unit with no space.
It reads 750,kPa
